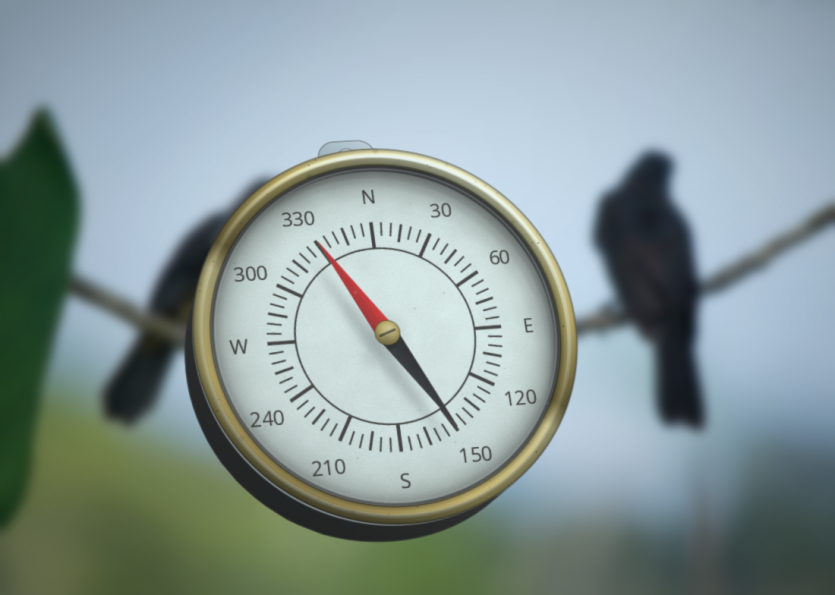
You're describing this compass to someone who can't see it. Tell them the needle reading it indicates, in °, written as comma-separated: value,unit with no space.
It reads 330,°
